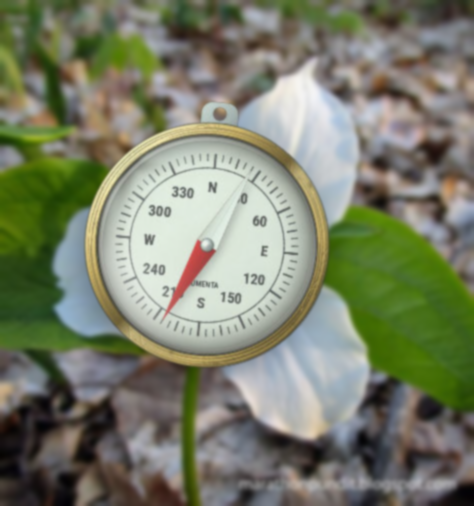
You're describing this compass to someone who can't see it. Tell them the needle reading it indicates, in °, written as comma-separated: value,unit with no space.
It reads 205,°
